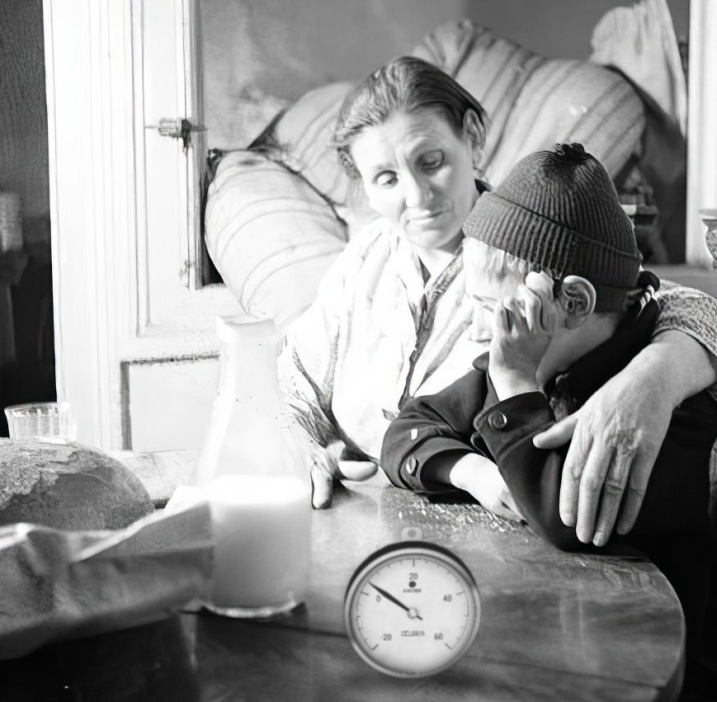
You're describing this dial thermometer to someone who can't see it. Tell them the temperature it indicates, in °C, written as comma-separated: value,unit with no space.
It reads 4,°C
